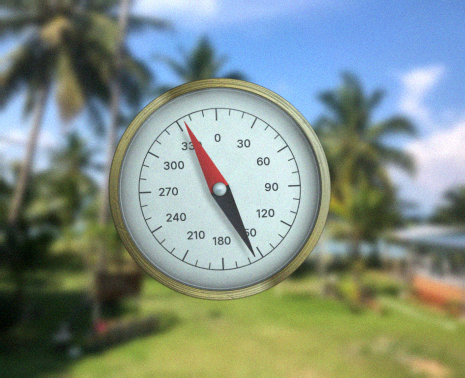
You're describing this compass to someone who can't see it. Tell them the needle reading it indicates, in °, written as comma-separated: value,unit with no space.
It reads 335,°
